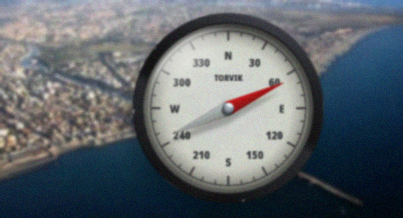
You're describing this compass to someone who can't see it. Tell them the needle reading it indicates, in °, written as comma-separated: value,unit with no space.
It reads 65,°
